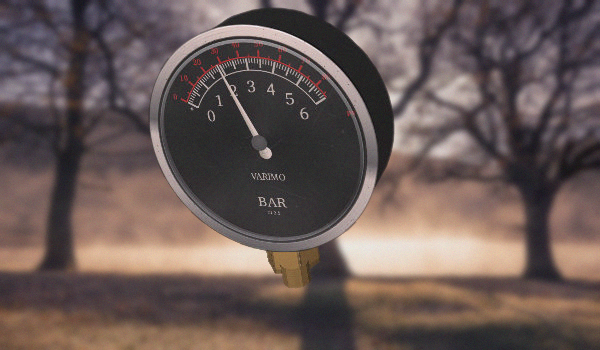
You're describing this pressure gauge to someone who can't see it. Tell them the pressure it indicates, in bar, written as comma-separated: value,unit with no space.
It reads 2,bar
